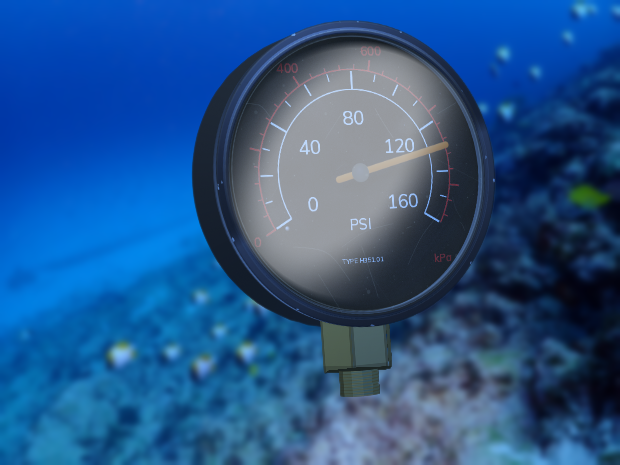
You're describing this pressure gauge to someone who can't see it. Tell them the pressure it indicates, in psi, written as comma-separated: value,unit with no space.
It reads 130,psi
